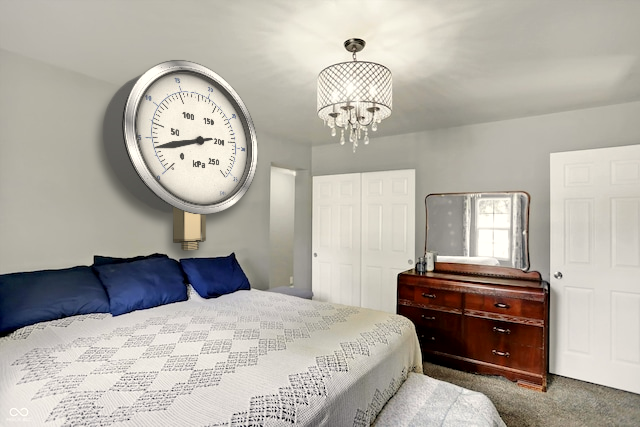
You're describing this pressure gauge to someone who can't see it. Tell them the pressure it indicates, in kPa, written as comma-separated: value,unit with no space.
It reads 25,kPa
